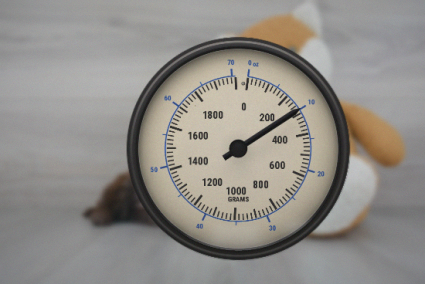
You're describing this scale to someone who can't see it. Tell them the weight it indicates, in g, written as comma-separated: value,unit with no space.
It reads 280,g
